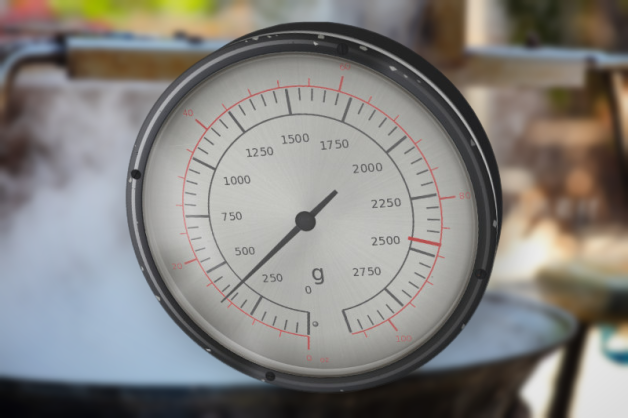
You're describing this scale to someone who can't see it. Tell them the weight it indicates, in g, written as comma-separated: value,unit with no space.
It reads 375,g
